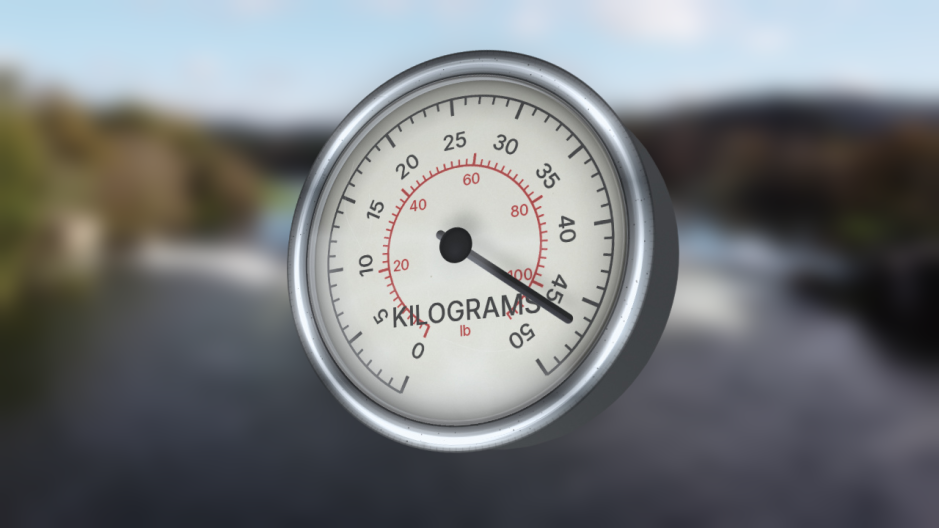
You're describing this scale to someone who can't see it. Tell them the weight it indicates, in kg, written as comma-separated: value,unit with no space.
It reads 46.5,kg
